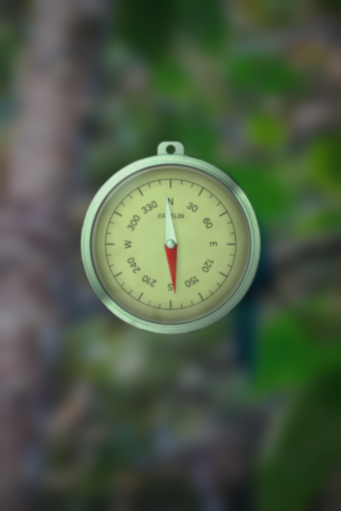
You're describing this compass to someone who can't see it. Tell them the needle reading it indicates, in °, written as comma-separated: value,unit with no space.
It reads 175,°
